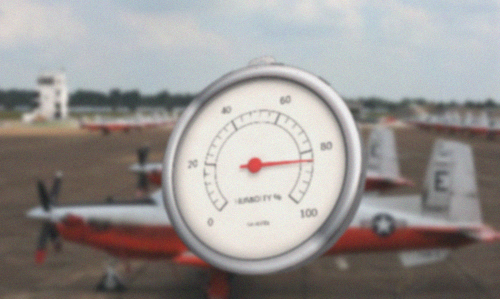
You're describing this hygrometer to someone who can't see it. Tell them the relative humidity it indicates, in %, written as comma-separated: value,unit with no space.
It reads 84,%
